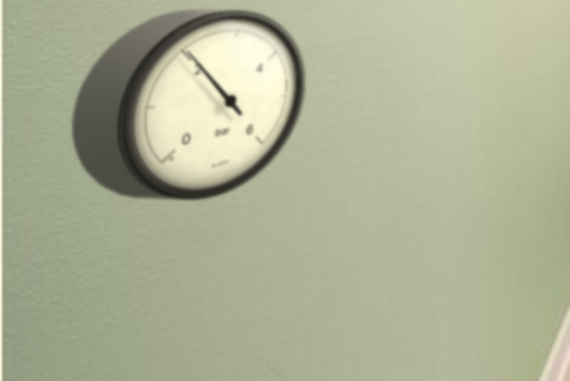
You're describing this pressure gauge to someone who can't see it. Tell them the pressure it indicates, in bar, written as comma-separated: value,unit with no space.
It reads 2,bar
